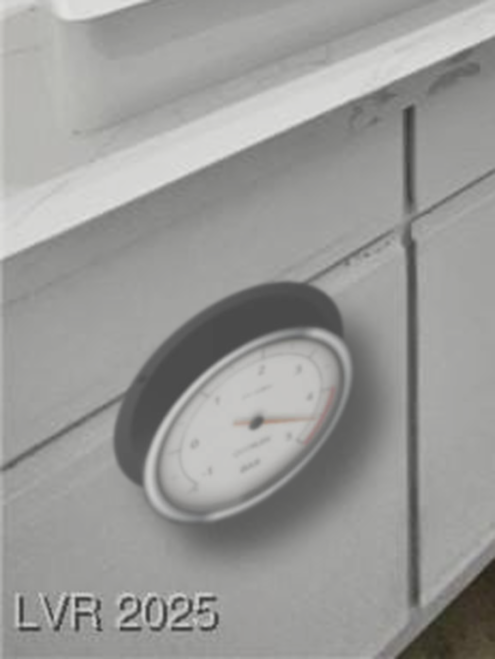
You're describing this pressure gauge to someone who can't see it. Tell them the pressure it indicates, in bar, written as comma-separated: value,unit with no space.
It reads 4.5,bar
